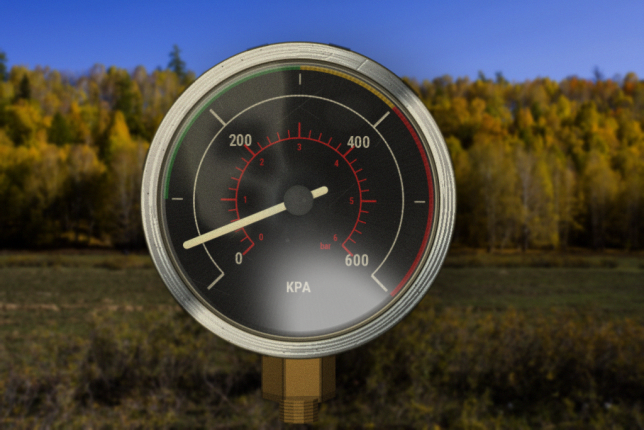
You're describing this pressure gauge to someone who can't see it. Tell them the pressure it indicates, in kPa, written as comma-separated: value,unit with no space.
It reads 50,kPa
